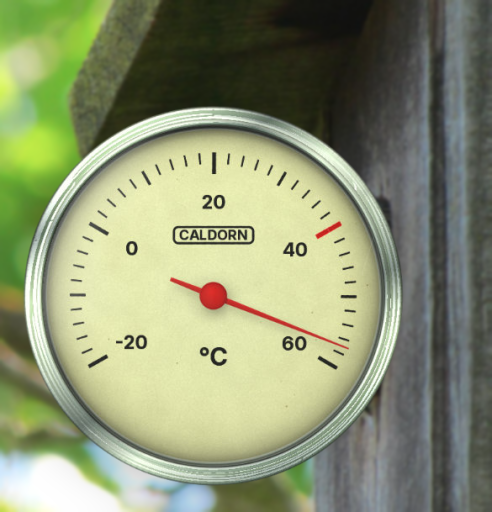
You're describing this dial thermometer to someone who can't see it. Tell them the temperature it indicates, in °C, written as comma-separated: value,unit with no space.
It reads 57,°C
